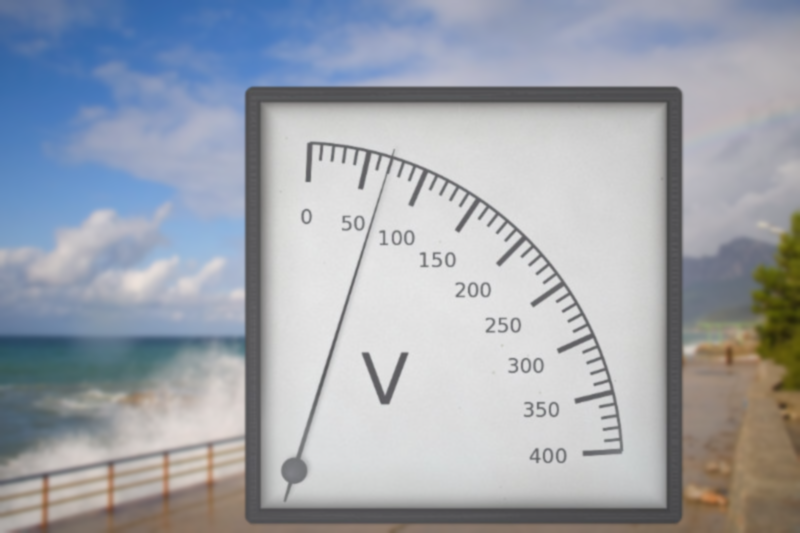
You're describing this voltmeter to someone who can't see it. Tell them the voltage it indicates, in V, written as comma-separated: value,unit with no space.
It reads 70,V
